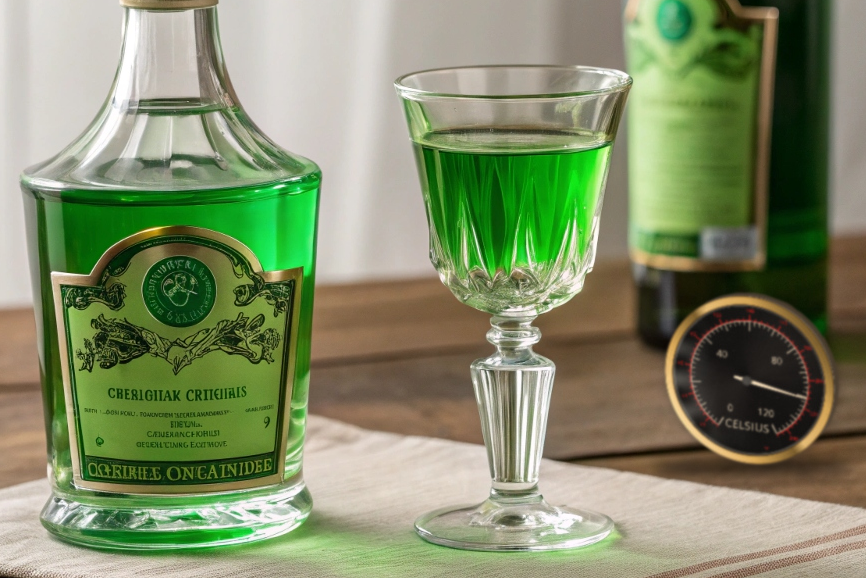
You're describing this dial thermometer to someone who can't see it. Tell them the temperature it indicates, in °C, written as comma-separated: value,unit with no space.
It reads 100,°C
